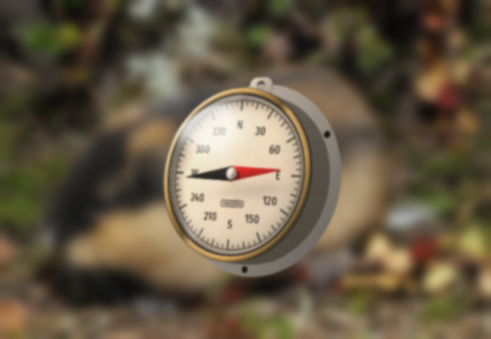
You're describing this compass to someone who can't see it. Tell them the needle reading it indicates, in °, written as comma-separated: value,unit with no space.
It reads 85,°
